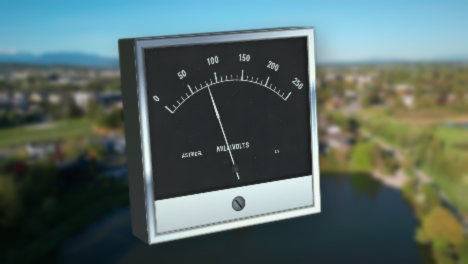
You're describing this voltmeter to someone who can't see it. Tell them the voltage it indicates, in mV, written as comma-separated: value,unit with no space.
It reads 80,mV
